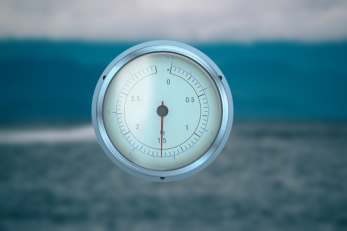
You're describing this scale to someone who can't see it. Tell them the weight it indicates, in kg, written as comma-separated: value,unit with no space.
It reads 1.5,kg
